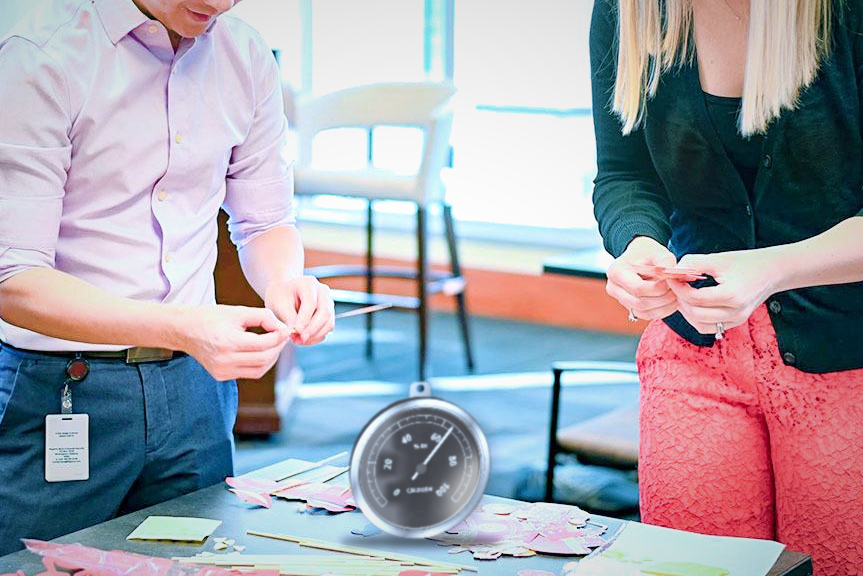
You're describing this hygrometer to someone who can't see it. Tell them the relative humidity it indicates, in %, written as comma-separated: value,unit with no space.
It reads 64,%
